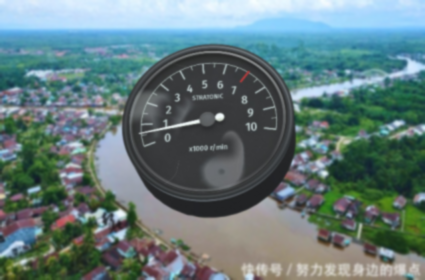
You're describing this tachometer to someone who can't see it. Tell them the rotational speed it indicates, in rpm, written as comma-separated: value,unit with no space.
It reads 500,rpm
